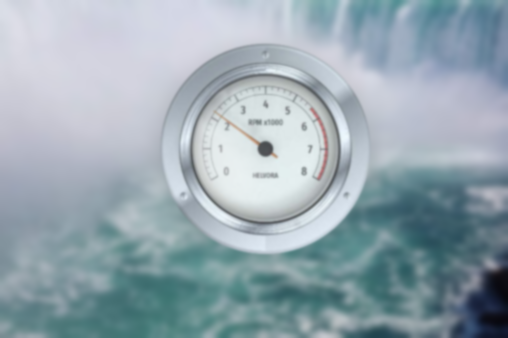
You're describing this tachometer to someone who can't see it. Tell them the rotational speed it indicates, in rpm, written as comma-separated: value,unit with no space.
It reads 2200,rpm
